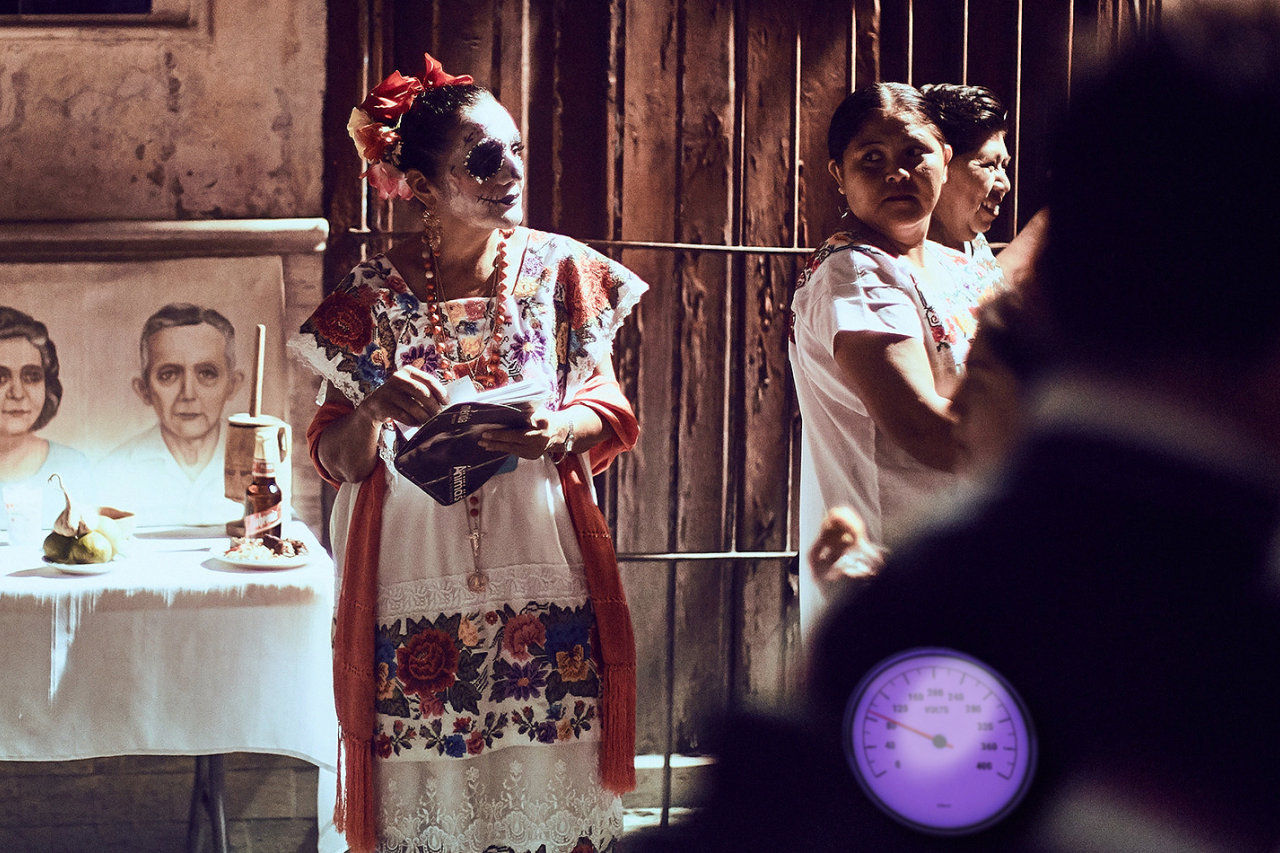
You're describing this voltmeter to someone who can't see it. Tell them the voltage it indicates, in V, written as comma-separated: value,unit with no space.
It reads 90,V
